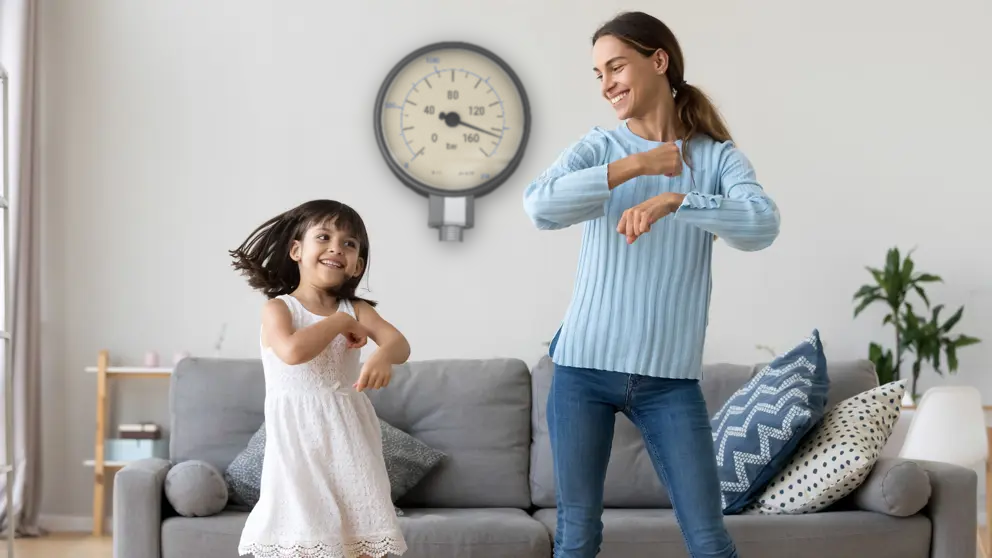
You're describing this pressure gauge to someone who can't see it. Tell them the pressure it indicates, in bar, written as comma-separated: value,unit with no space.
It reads 145,bar
